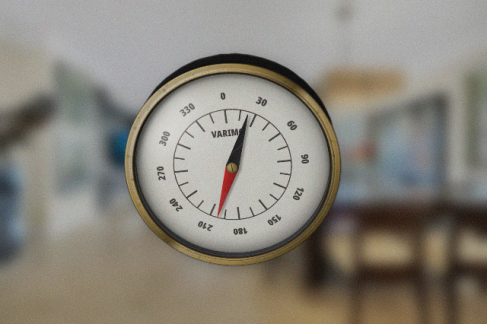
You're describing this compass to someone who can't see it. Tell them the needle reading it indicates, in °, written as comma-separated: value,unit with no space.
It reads 202.5,°
